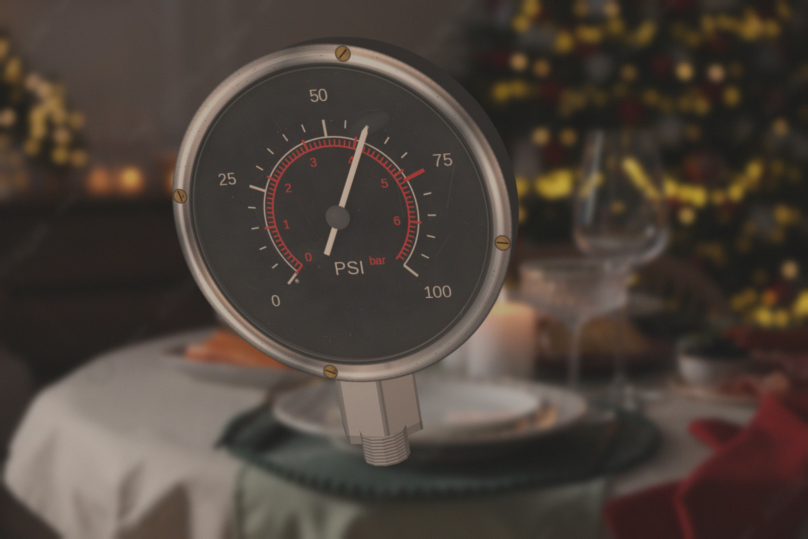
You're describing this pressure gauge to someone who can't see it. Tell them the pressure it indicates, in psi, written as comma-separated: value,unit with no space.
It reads 60,psi
